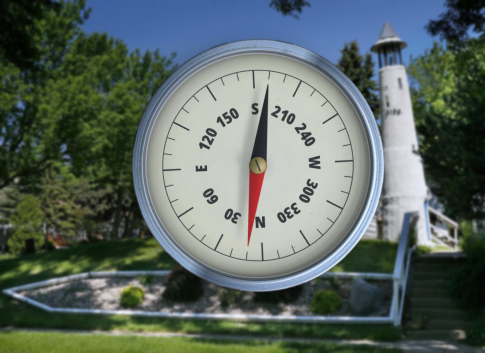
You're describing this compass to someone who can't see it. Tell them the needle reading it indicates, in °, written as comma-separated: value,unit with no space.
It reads 10,°
